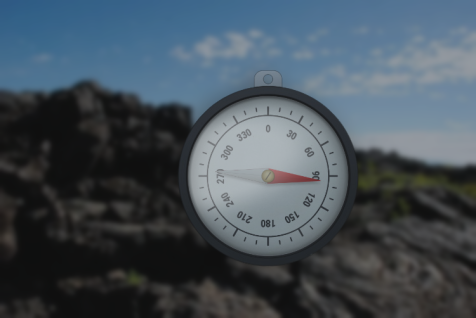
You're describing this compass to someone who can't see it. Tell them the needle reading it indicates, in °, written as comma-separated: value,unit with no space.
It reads 95,°
